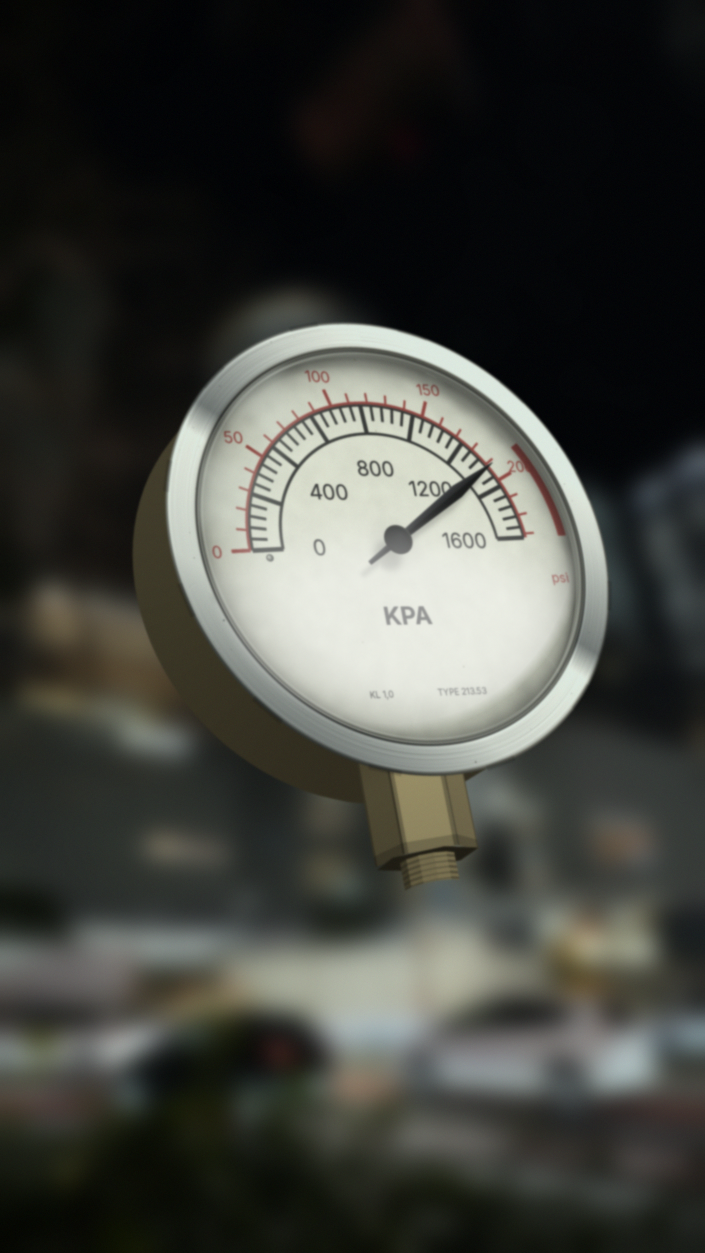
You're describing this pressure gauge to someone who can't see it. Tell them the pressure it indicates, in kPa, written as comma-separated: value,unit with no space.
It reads 1320,kPa
